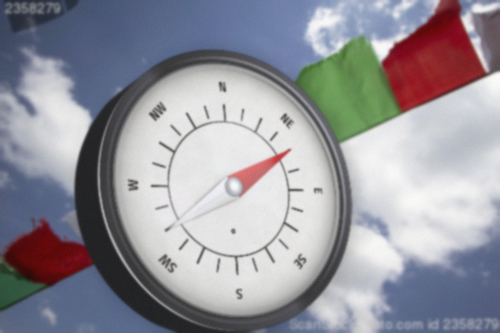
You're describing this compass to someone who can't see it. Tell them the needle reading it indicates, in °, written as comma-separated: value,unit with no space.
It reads 60,°
